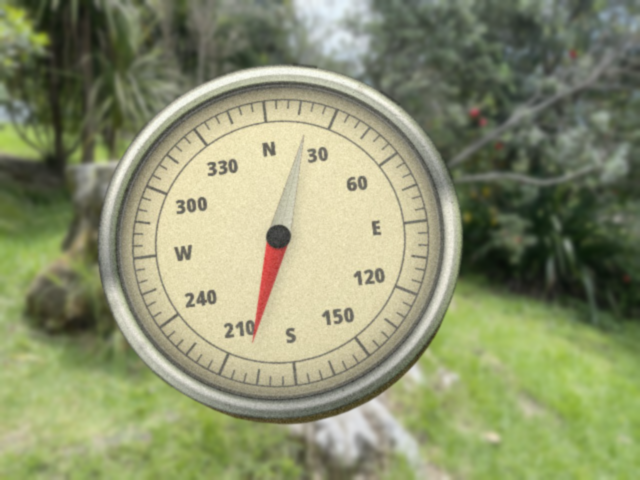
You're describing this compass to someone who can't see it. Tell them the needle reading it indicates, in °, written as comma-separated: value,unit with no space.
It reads 200,°
